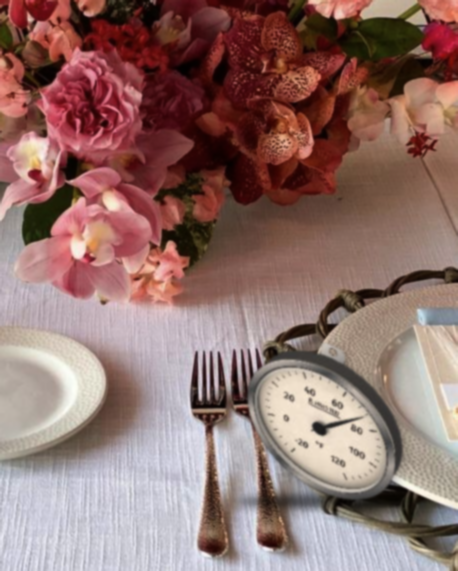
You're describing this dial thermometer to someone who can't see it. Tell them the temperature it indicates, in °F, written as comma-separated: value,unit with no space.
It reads 72,°F
